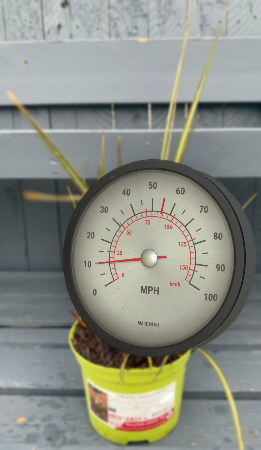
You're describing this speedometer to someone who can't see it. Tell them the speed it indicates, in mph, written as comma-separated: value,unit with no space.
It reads 10,mph
